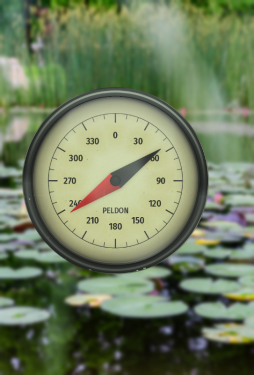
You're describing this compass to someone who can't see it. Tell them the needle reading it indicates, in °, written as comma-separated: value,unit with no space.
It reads 235,°
